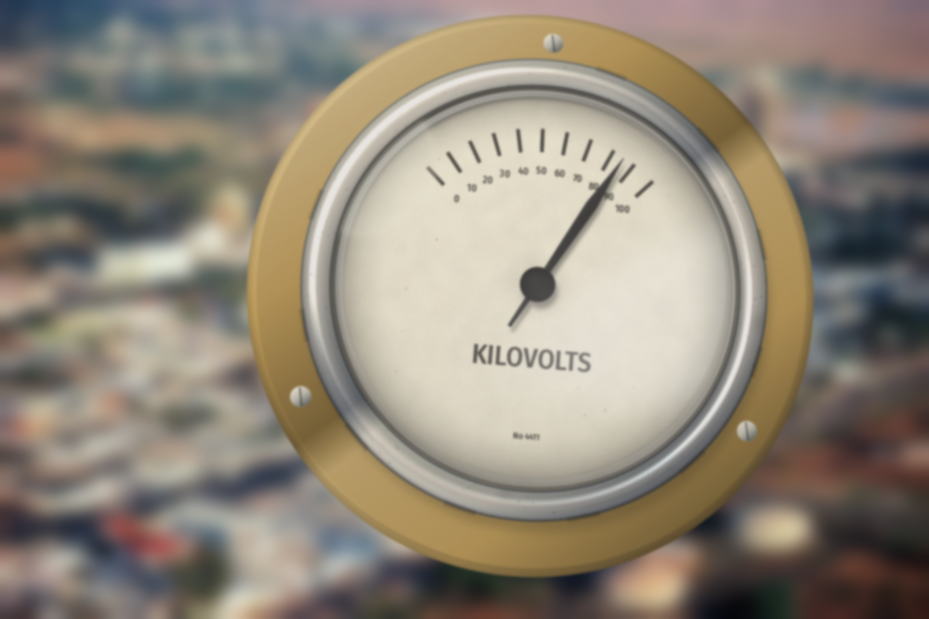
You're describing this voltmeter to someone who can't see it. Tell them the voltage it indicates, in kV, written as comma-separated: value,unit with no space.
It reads 85,kV
